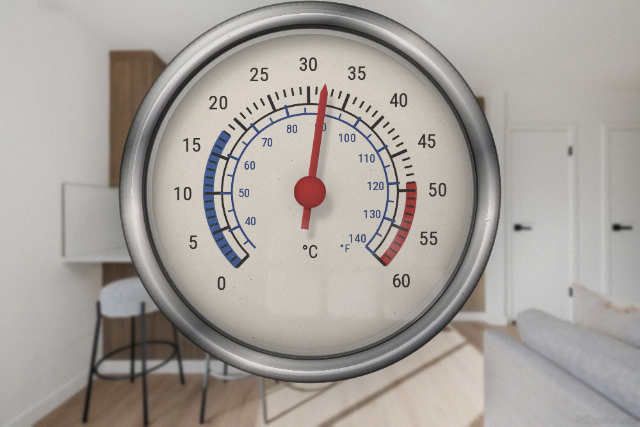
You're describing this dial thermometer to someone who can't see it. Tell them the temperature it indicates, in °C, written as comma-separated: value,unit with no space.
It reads 32,°C
